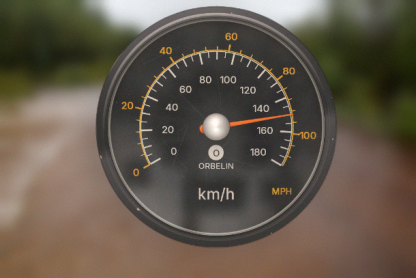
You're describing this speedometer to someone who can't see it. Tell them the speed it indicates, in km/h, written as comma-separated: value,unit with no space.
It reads 150,km/h
